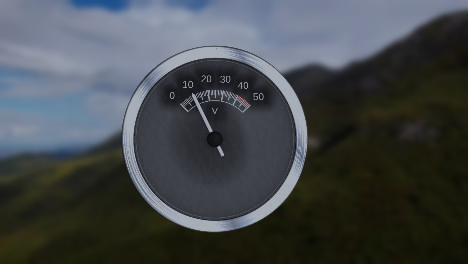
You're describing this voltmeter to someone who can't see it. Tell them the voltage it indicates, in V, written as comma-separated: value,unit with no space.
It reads 10,V
